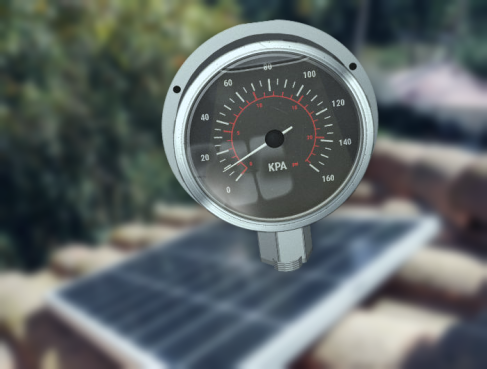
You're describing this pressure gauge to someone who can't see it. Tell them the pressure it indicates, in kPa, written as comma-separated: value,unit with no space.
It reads 10,kPa
